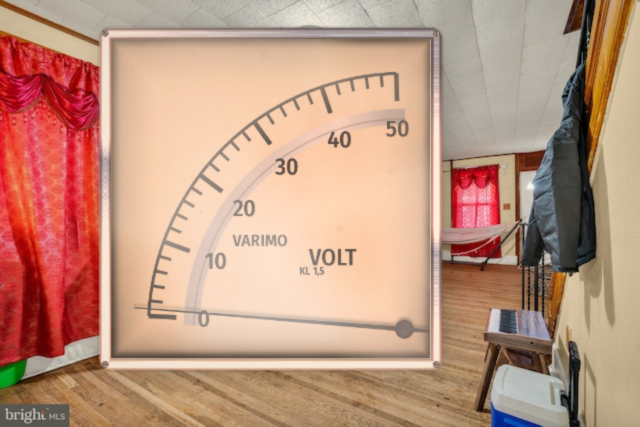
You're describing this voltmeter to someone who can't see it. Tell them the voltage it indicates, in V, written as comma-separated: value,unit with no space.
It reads 1,V
